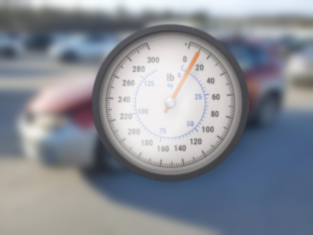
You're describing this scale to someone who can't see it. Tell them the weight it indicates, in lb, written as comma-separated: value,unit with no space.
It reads 10,lb
